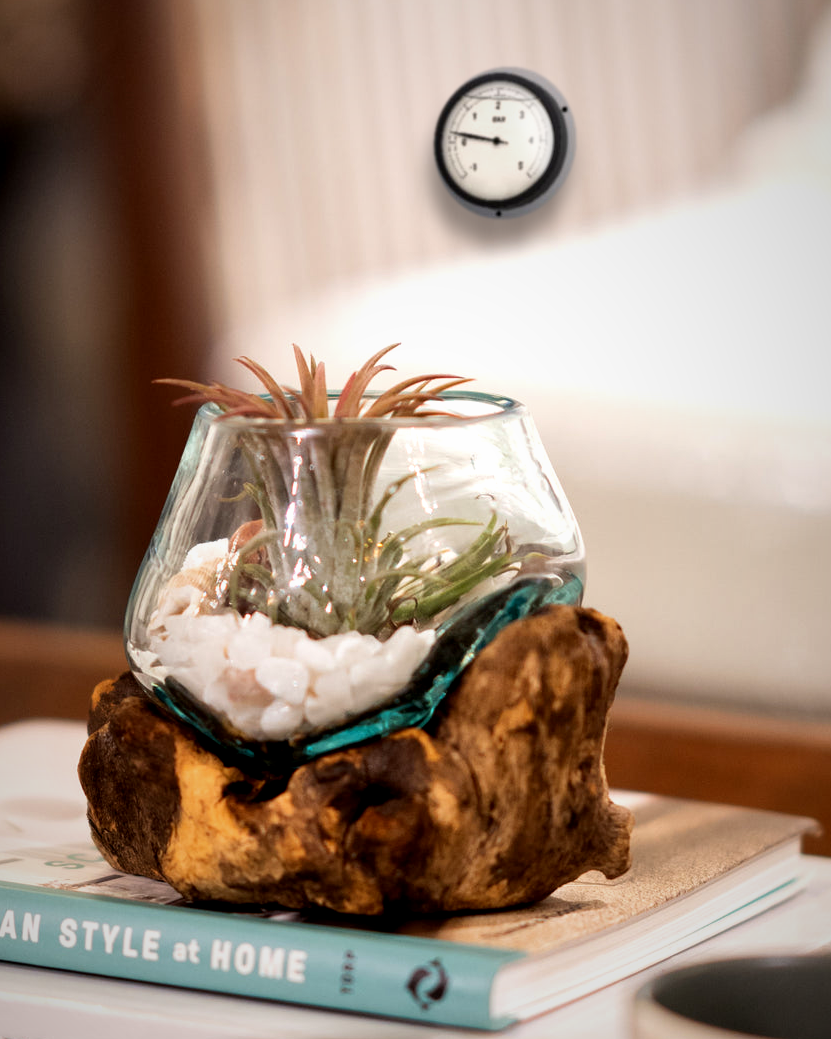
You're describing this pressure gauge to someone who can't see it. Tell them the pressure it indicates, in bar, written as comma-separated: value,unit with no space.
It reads 0.25,bar
